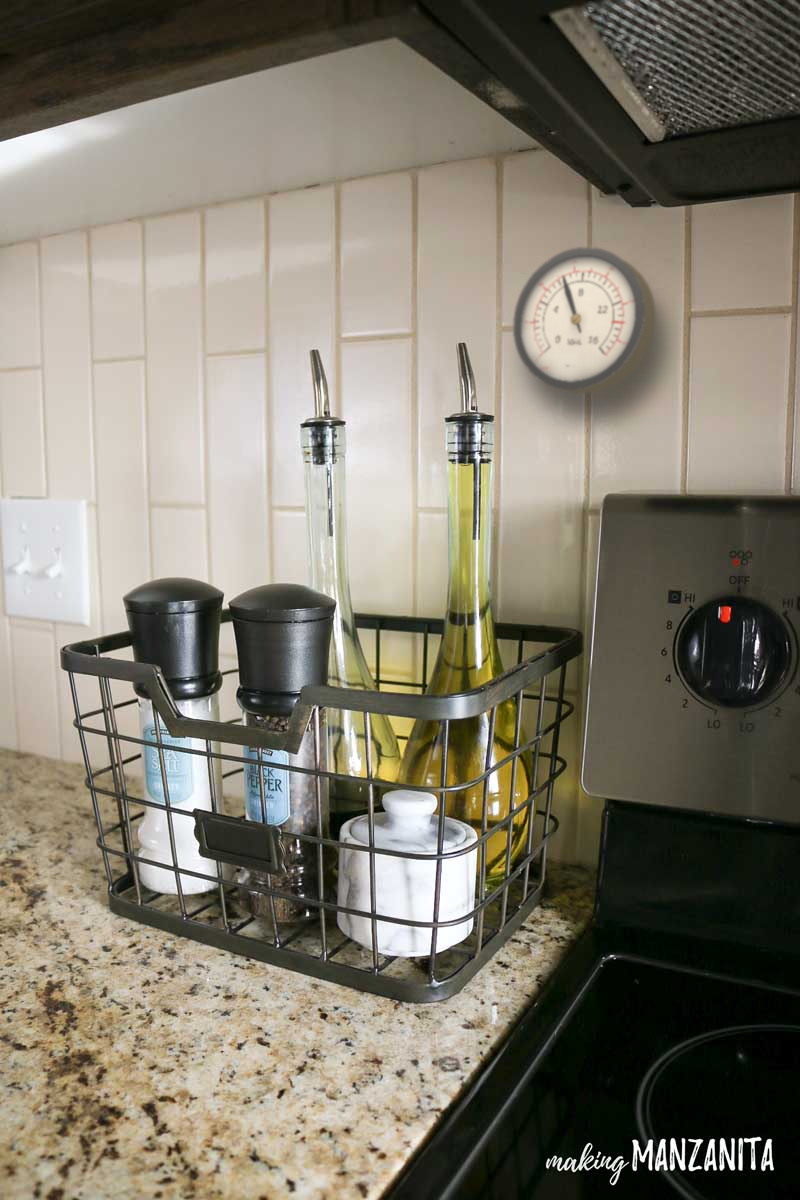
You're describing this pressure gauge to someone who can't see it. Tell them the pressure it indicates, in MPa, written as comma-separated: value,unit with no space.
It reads 6.5,MPa
